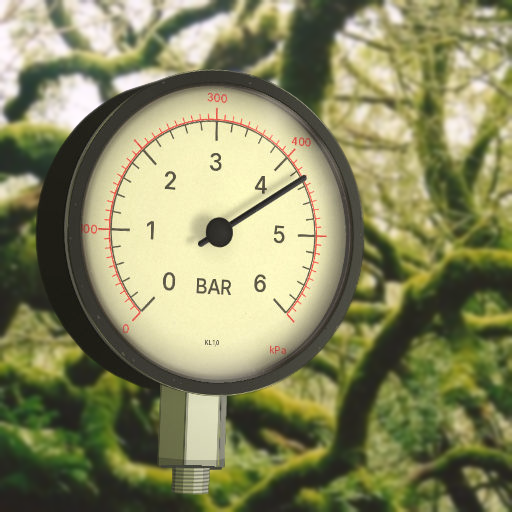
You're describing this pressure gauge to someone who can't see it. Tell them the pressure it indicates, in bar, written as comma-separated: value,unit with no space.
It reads 4.3,bar
